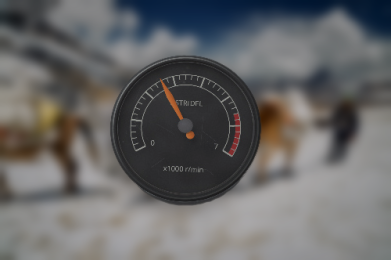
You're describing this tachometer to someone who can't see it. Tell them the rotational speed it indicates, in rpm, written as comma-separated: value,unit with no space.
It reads 2600,rpm
